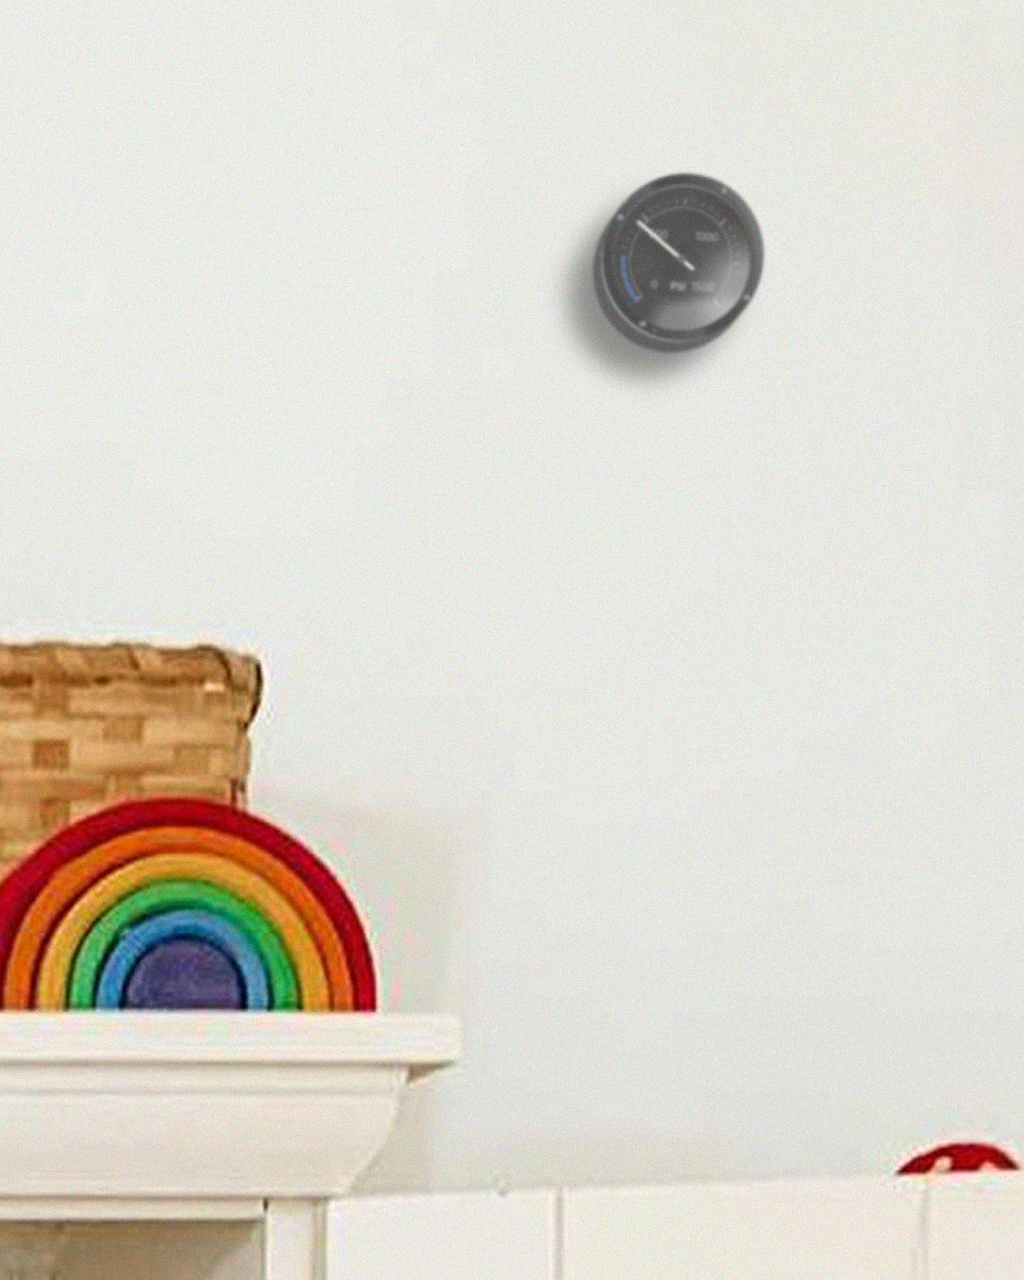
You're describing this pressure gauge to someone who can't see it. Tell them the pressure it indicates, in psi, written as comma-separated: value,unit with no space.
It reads 450,psi
